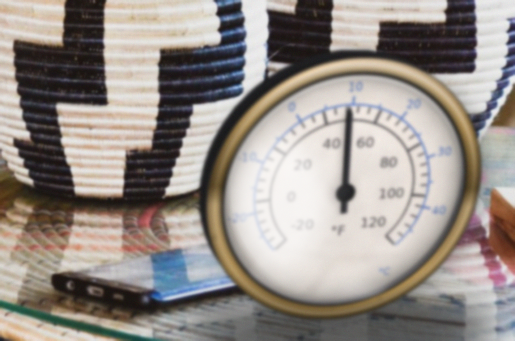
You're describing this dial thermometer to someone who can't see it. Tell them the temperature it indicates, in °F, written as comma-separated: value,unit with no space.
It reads 48,°F
